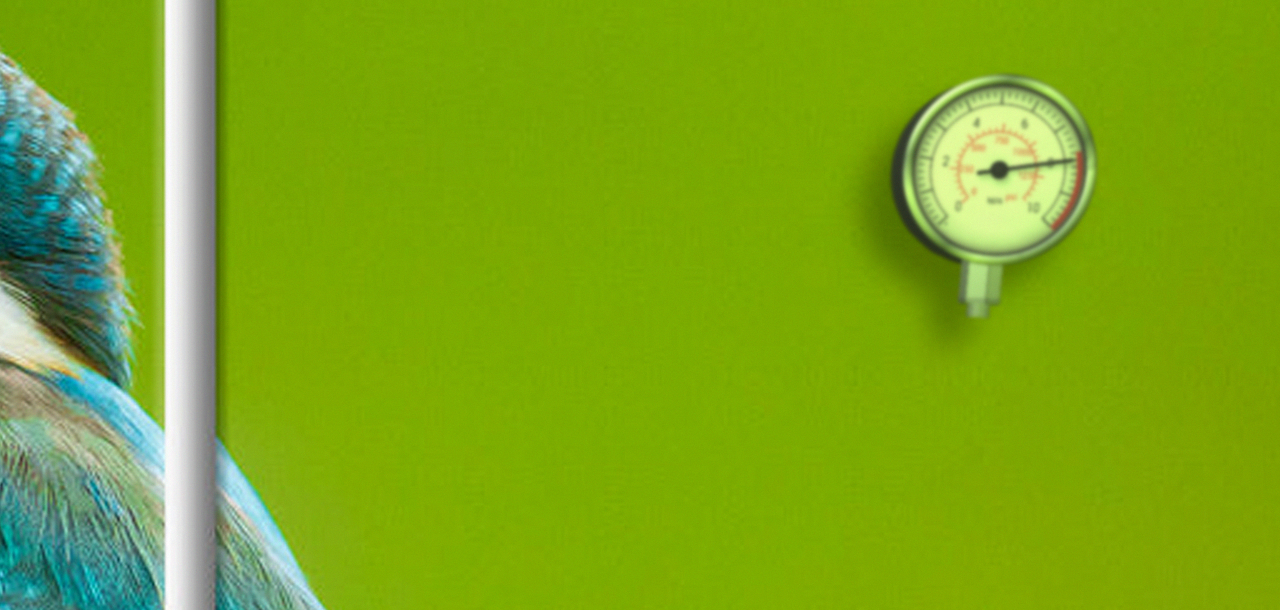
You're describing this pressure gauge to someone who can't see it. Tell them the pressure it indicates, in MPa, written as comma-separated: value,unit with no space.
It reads 8,MPa
